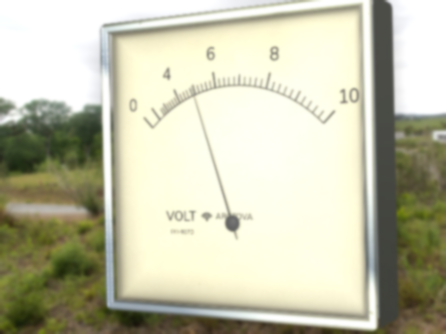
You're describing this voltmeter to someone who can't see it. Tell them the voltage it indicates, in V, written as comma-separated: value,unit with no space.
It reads 5,V
